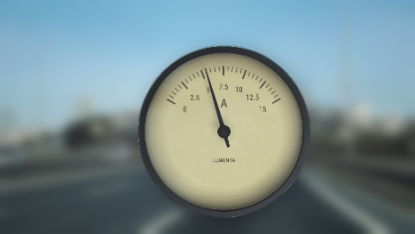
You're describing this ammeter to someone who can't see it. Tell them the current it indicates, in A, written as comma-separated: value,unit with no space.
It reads 5.5,A
